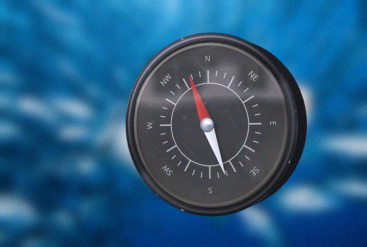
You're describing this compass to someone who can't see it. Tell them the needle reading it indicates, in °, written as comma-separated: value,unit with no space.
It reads 340,°
